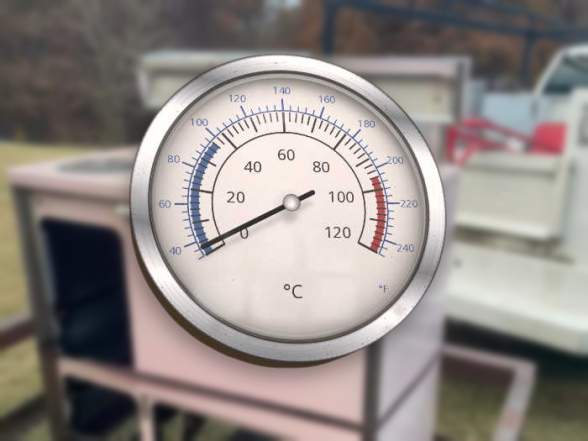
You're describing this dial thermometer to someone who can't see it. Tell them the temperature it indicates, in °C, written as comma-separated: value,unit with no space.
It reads 2,°C
